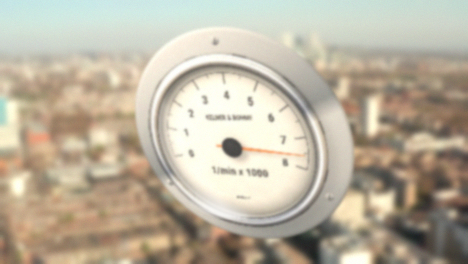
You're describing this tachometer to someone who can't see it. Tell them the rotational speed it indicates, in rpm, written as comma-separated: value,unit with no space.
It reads 7500,rpm
